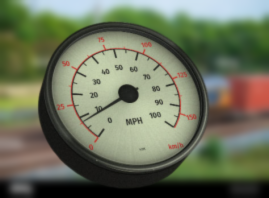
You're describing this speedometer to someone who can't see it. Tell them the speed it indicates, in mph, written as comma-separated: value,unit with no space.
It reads 7.5,mph
